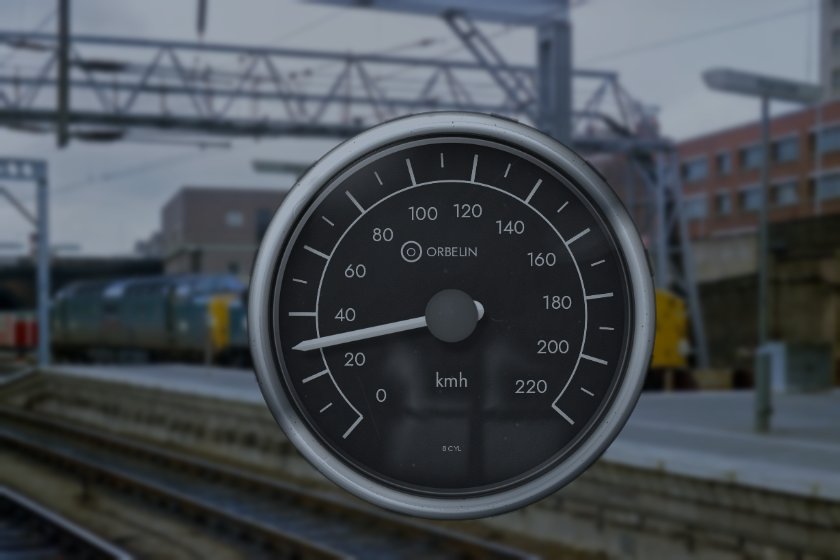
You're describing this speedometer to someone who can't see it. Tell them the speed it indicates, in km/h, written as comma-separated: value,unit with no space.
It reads 30,km/h
